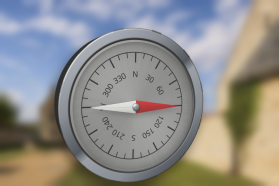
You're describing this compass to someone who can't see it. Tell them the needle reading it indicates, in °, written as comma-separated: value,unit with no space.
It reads 90,°
